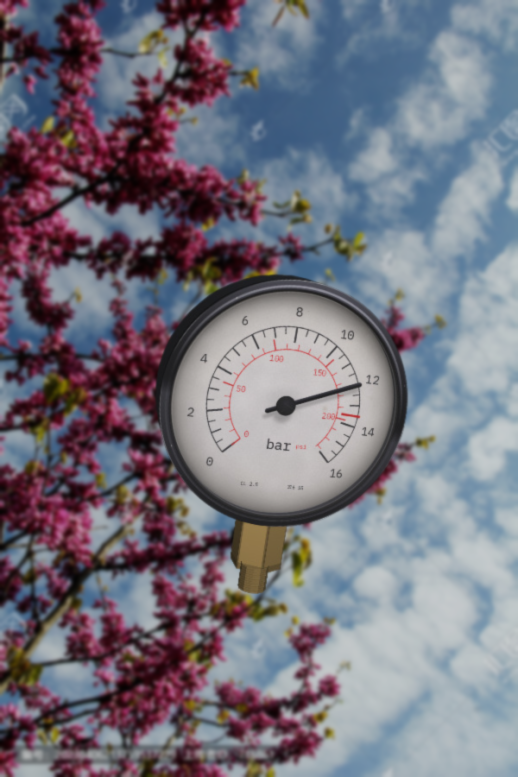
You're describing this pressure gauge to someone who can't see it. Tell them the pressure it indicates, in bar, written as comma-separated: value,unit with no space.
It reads 12,bar
